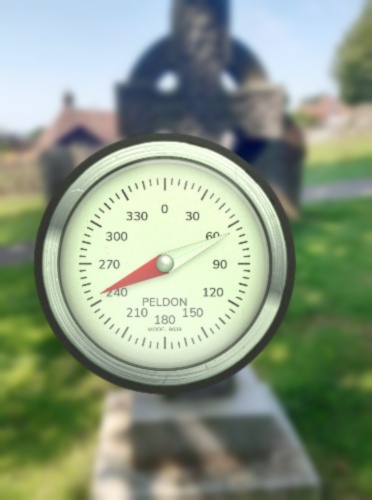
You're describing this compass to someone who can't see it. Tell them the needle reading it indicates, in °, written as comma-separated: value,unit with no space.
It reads 245,°
